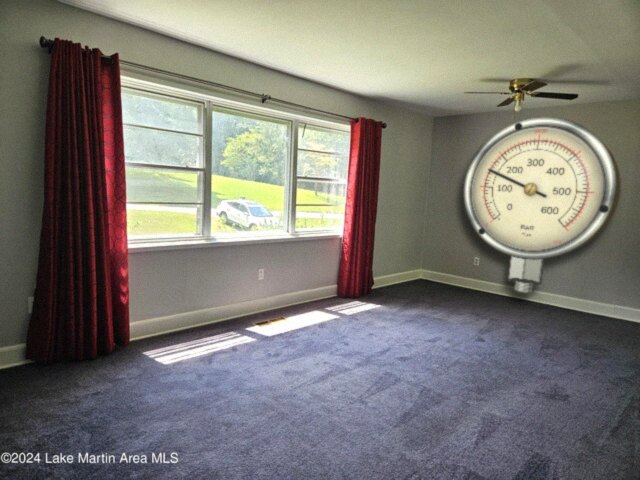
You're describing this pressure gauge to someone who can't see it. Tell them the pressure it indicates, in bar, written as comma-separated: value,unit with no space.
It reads 150,bar
